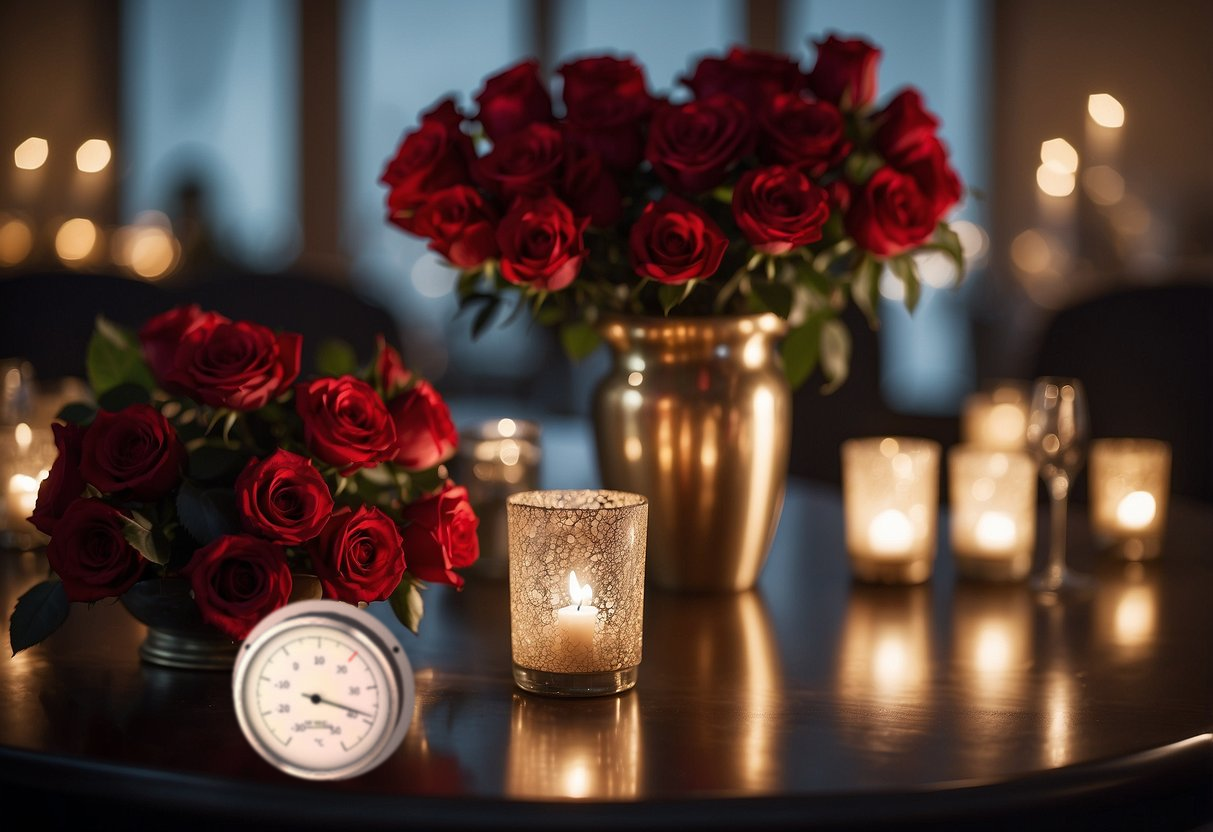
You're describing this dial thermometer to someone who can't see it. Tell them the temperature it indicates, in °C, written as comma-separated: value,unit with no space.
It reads 37.5,°C
